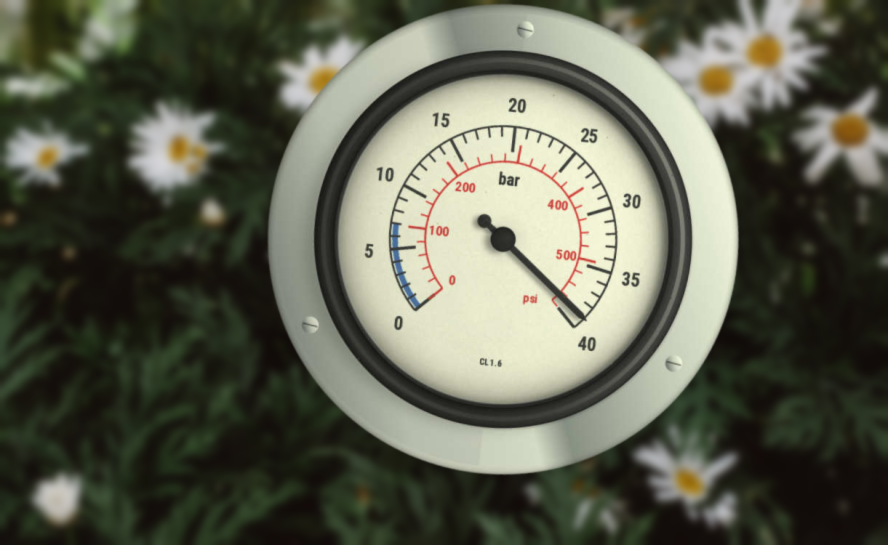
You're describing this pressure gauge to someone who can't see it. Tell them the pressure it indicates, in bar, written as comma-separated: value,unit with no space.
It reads 39,bar
